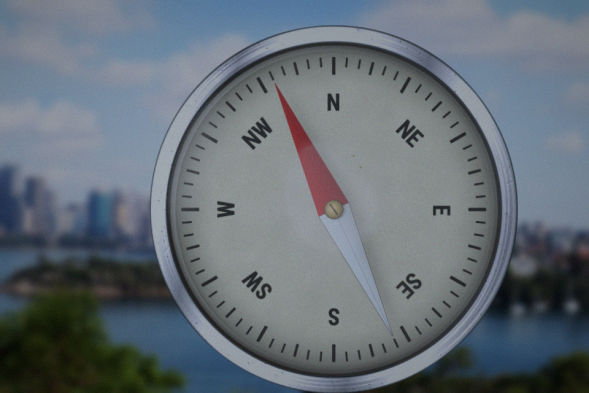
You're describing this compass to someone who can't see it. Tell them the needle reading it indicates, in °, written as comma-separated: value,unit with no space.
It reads 335,°
